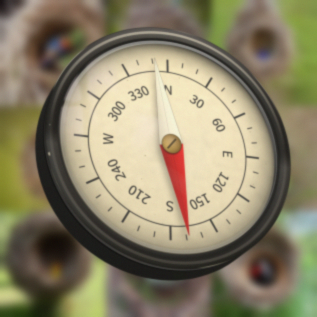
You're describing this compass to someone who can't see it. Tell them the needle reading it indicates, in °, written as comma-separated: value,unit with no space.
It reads 170,°
